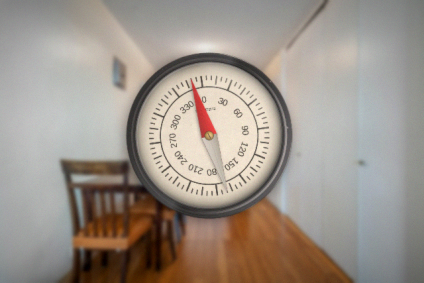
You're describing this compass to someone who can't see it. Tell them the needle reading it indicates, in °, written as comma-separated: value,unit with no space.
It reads 350,°
